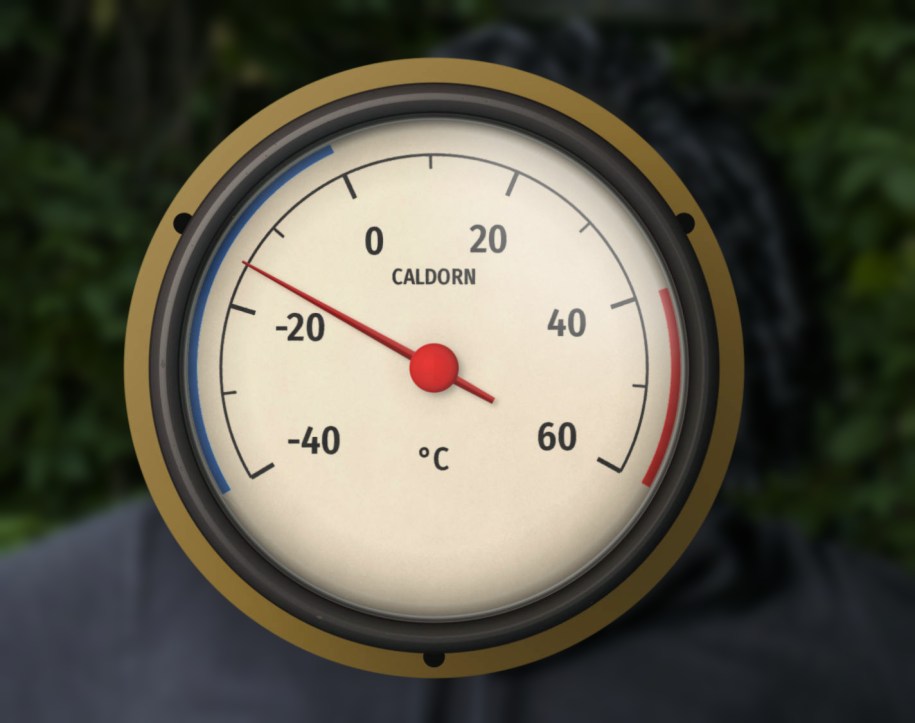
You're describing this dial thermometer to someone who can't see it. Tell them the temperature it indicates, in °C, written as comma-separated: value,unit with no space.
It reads -15,°C
